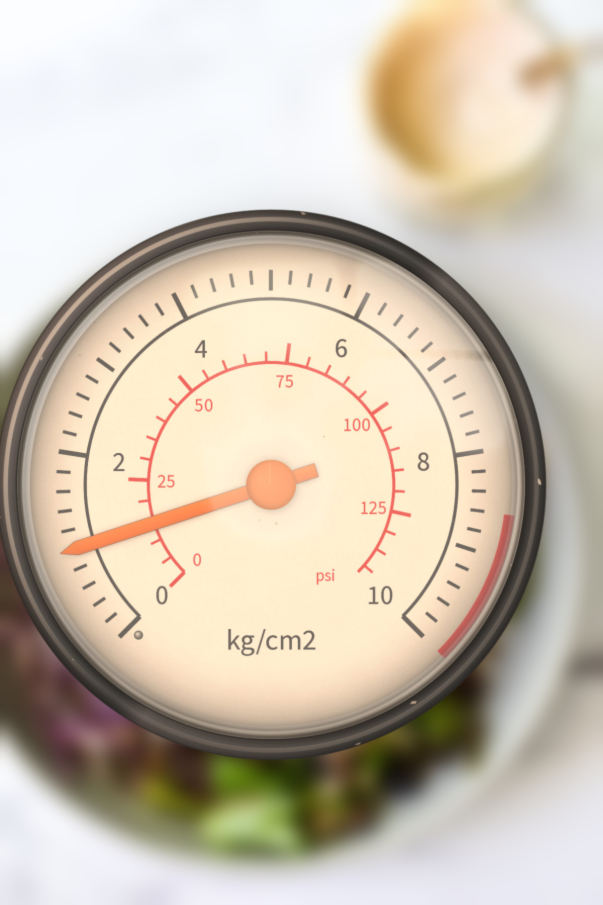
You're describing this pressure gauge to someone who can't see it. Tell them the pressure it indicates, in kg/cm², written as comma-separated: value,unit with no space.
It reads 1,kg/cm²
